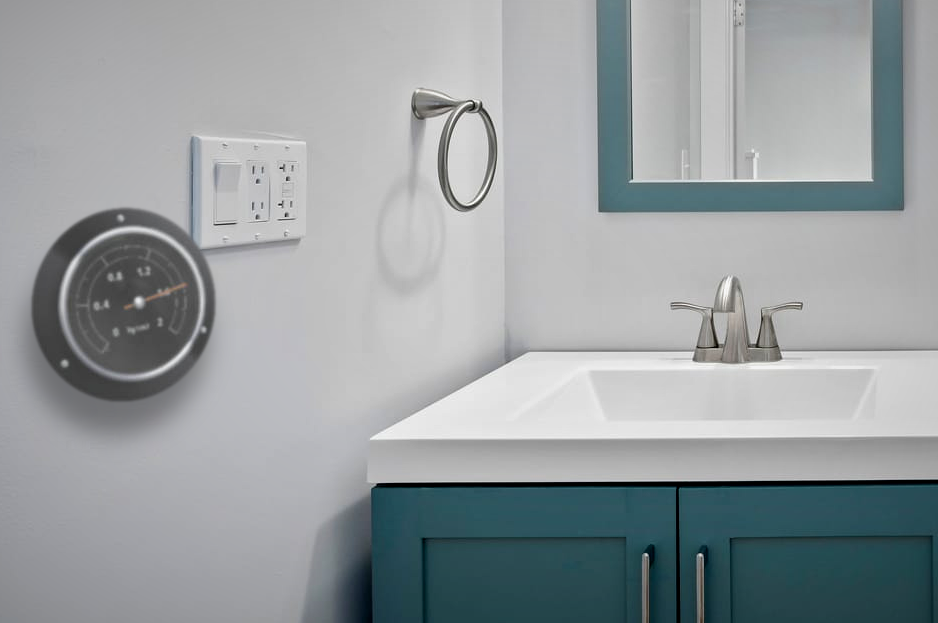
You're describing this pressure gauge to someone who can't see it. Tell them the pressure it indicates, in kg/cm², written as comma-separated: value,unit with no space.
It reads 1.6,kg/cm²
